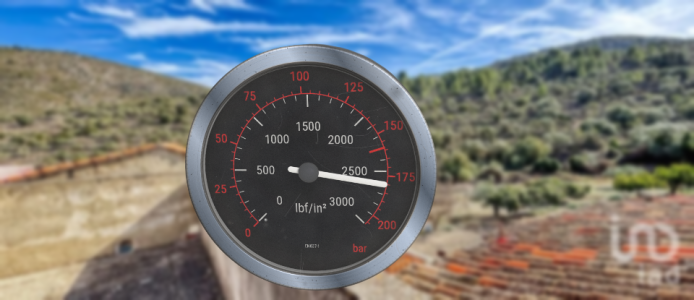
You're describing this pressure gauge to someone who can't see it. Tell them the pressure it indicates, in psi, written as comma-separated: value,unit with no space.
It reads 2600,psi
